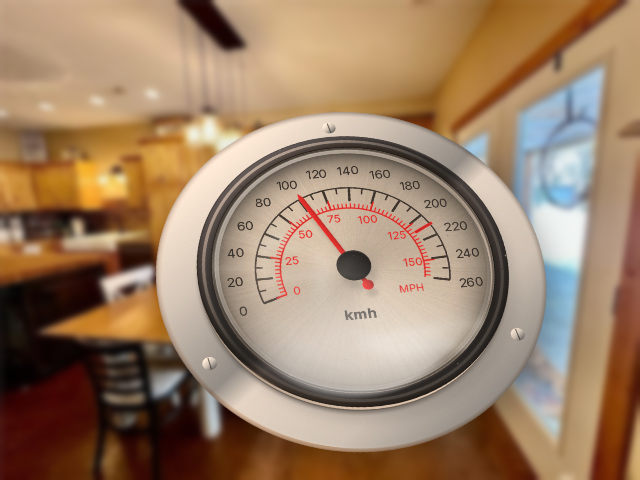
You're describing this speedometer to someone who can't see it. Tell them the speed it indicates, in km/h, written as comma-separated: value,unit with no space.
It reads 100,km/h
